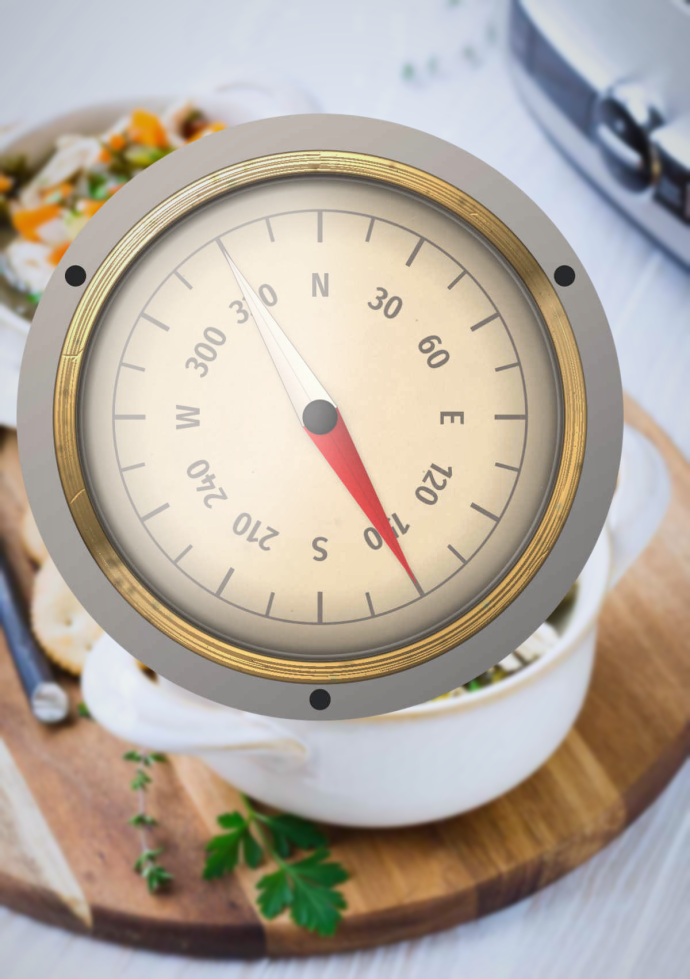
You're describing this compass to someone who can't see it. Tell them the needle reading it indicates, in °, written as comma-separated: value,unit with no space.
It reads 150,°
